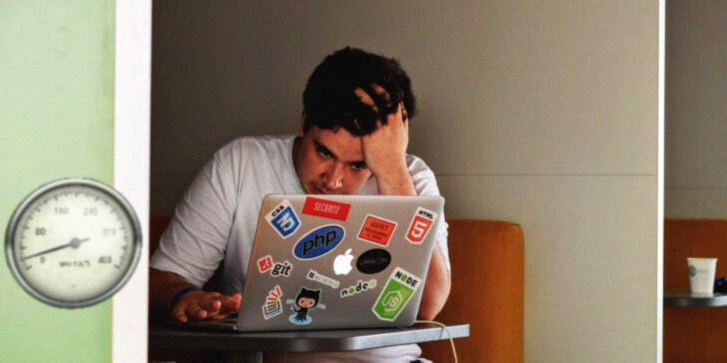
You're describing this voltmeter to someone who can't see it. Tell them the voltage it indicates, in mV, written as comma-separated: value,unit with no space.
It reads 20,mV
